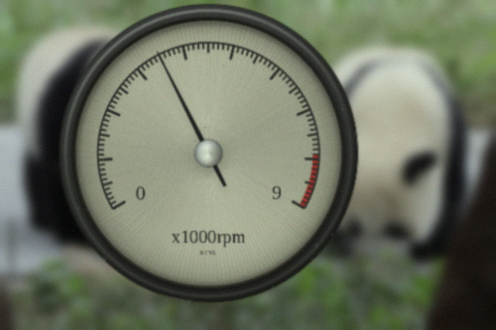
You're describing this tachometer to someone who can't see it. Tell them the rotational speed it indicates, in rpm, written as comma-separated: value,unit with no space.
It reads 3500,rpm
